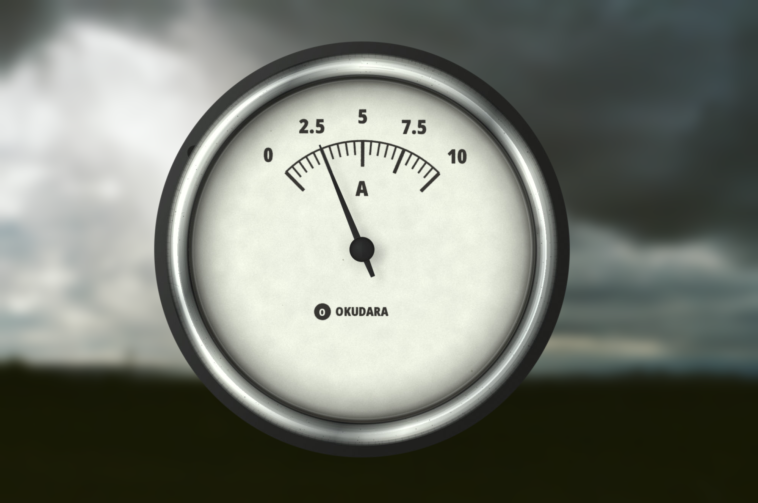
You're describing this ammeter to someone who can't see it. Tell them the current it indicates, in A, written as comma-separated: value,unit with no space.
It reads 2.5,A
